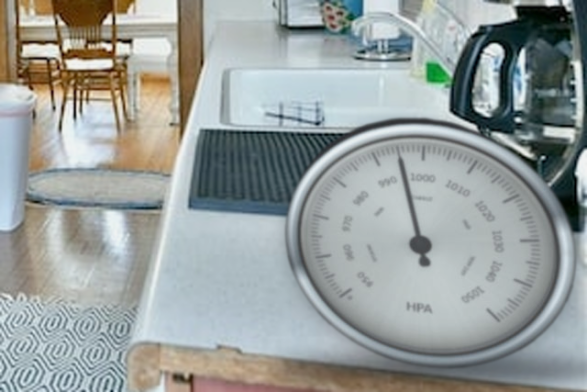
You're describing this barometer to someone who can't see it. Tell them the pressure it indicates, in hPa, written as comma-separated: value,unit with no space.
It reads 995,hPa
